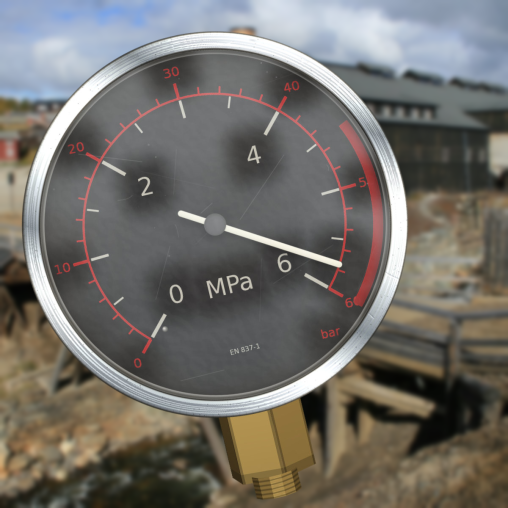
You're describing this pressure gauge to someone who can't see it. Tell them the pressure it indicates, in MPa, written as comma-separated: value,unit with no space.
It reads 5.75,MPa
